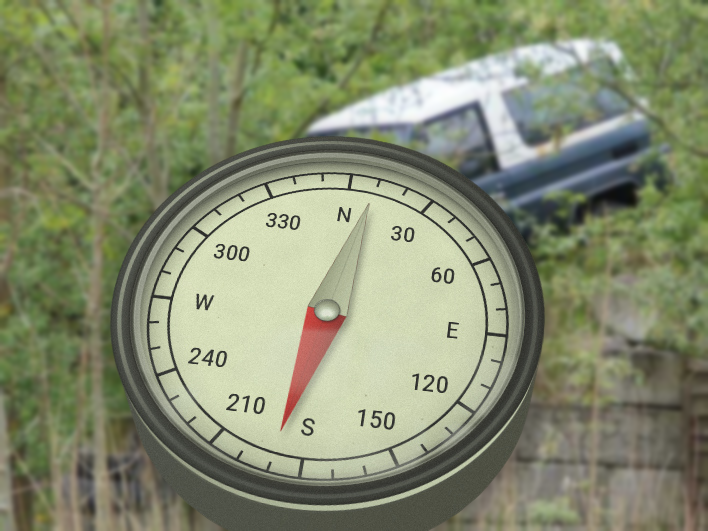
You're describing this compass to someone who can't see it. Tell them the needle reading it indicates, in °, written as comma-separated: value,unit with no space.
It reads 190,°
